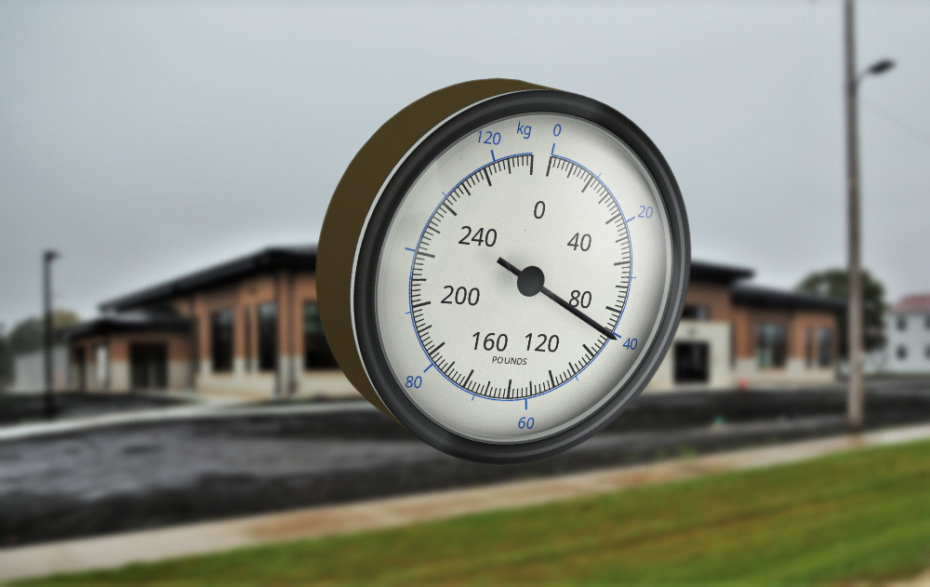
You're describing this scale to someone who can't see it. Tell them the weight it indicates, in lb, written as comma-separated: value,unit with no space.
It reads 90,lb
